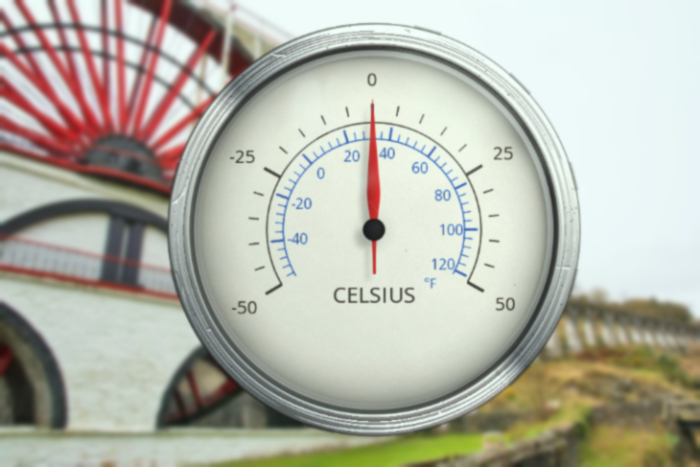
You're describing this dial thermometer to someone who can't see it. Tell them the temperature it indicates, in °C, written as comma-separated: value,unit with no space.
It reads 0,°C
